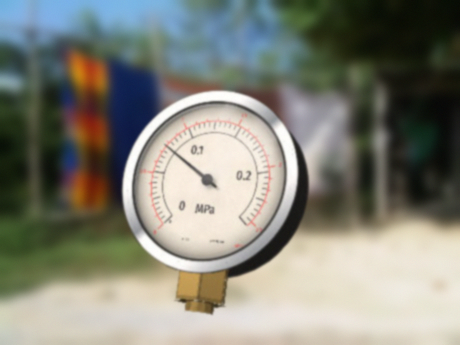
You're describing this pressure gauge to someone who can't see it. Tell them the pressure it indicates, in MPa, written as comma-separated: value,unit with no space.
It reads 0.075,MPa
